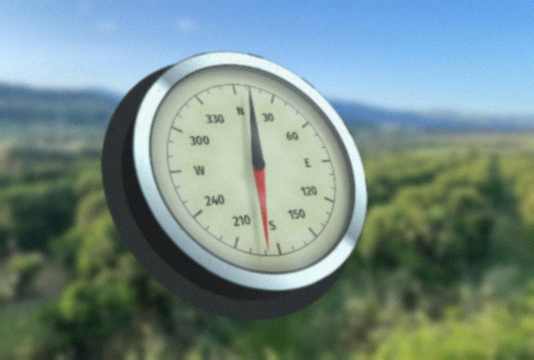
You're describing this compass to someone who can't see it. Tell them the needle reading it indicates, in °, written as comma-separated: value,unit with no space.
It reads 190,°
